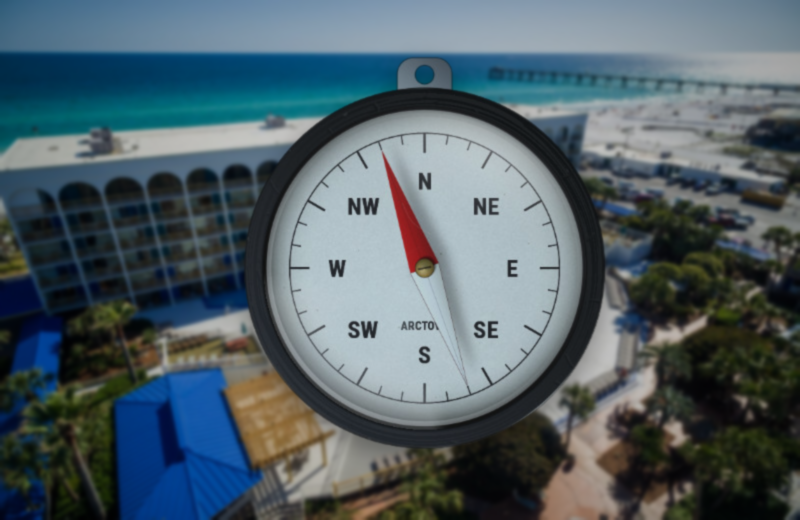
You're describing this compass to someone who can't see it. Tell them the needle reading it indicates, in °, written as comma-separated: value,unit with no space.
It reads 340,°
